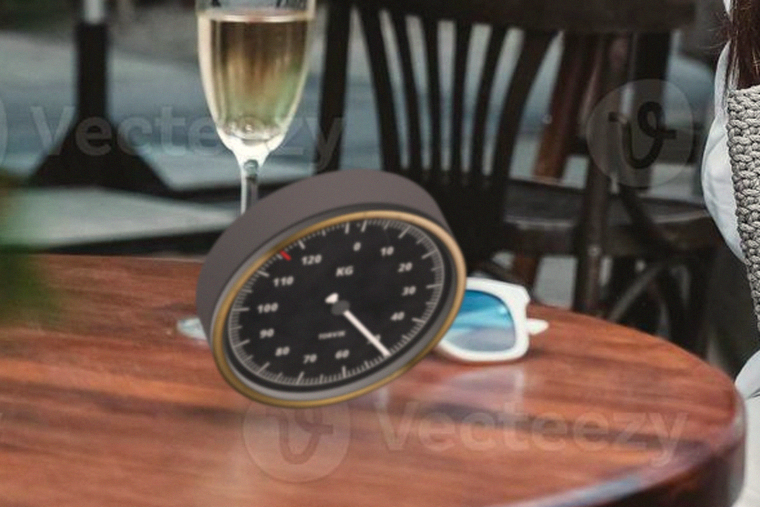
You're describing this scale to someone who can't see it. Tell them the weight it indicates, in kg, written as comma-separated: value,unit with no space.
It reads 50,kg
